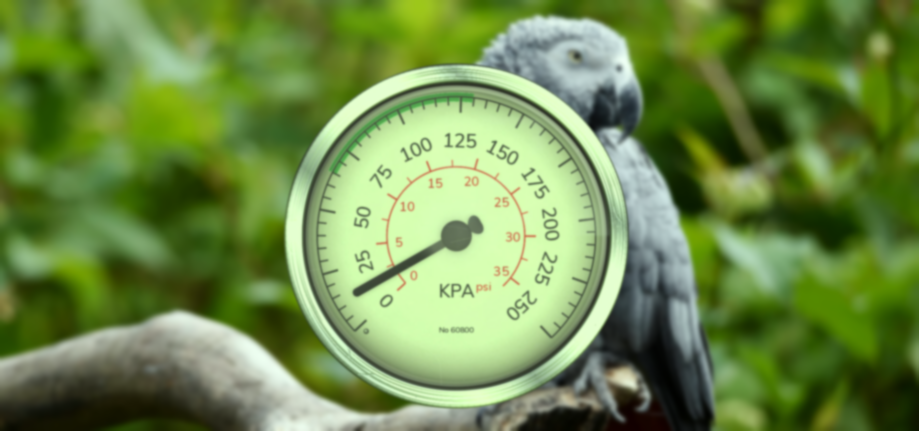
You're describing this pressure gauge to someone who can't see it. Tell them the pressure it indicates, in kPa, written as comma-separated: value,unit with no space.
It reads 12.5,kPa
